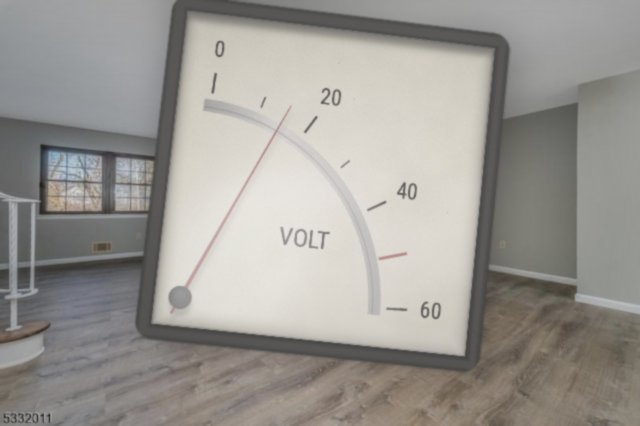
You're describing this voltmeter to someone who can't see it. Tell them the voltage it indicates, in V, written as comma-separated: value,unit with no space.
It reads 15,V
